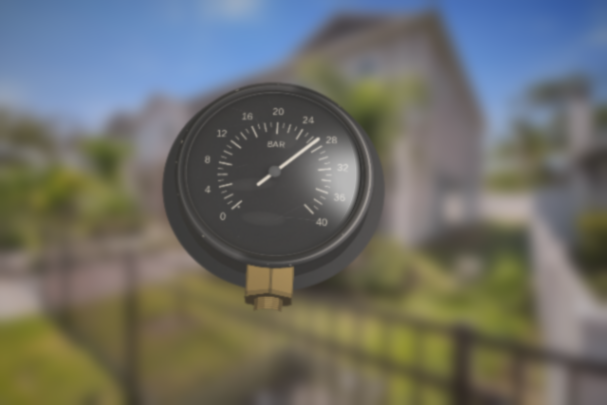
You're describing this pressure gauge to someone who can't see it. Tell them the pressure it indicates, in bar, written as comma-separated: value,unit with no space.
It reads 27,bar
